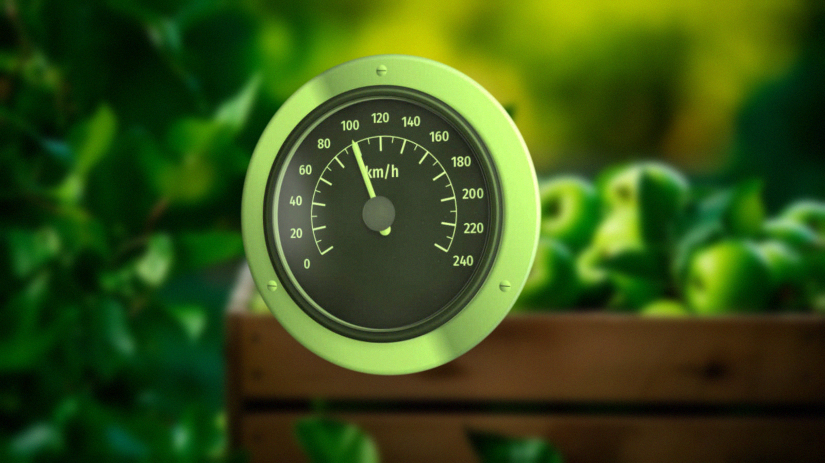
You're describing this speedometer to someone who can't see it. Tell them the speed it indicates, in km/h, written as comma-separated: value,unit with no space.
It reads 100,km/h
